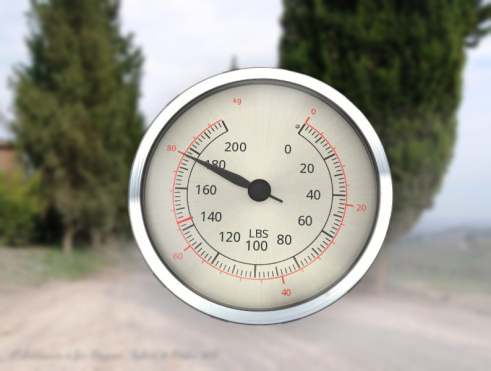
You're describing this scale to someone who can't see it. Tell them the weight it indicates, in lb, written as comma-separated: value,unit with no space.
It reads 176,lb
